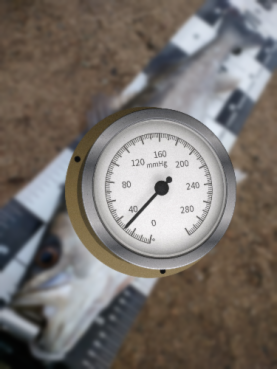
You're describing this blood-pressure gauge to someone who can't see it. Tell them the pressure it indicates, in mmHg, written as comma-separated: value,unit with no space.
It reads 30,mmHg
